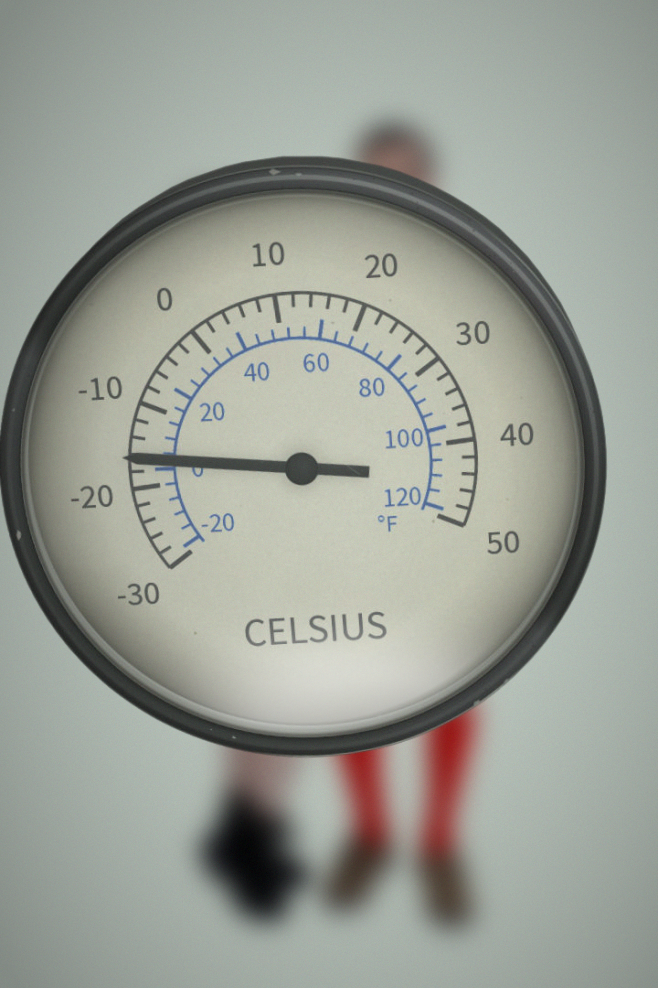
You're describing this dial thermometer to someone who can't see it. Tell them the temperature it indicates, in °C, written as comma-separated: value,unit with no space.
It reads -16,°C
